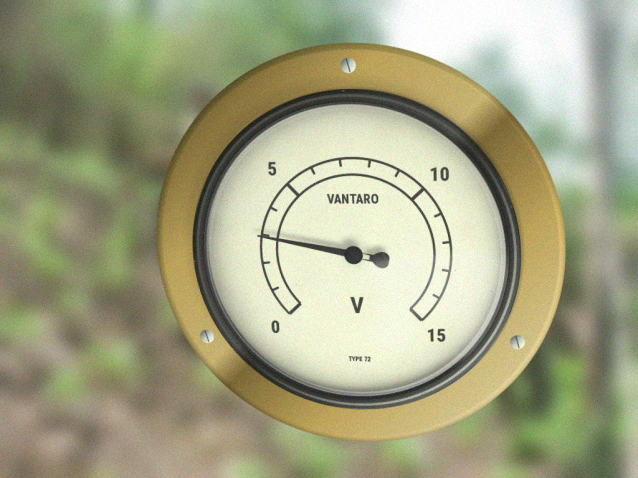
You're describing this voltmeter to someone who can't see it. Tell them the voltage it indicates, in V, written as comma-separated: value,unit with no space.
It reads 3,V
